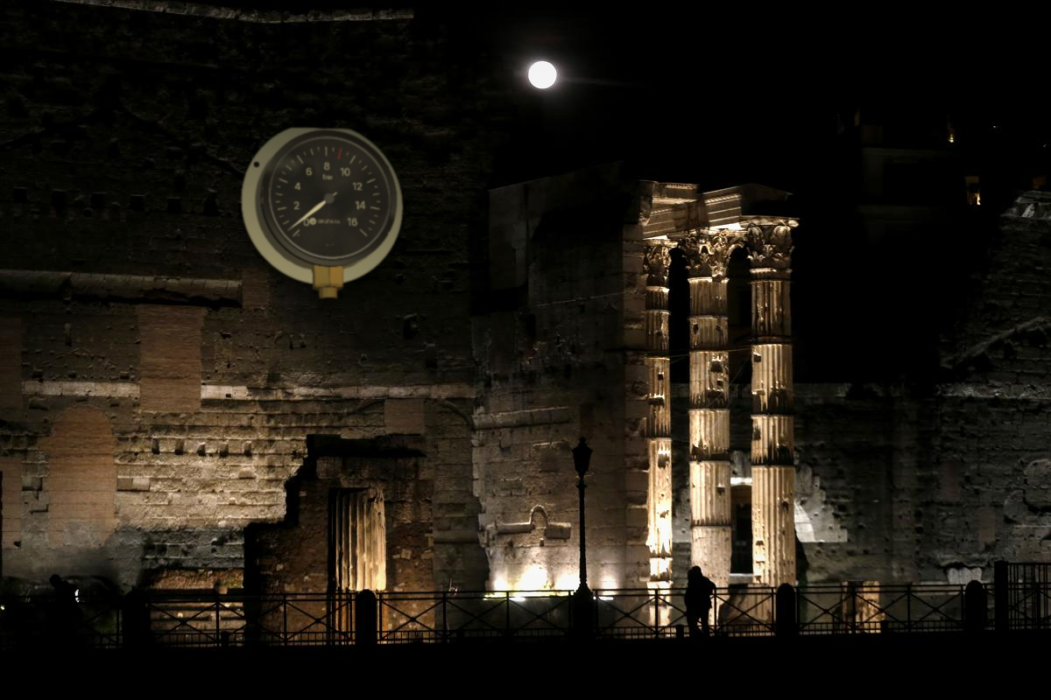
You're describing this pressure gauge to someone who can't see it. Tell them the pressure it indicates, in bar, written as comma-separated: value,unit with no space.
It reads 0.5,bar
